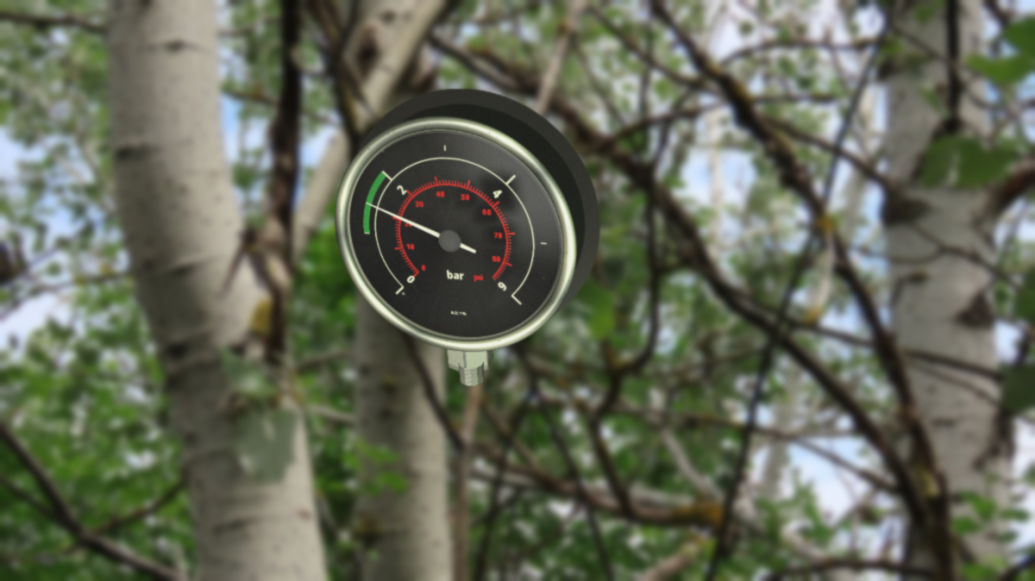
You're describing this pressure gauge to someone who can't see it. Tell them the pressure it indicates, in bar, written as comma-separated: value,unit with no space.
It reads 1.5,bar
